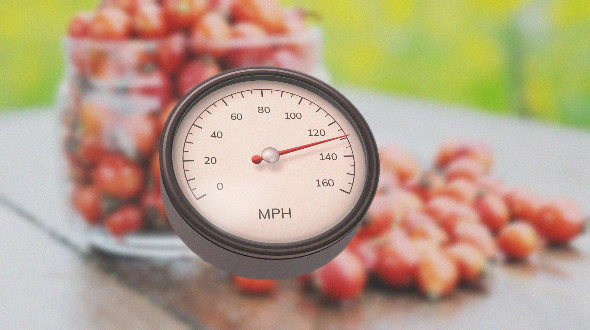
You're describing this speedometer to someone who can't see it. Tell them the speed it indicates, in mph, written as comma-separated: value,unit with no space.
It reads 130,mph
